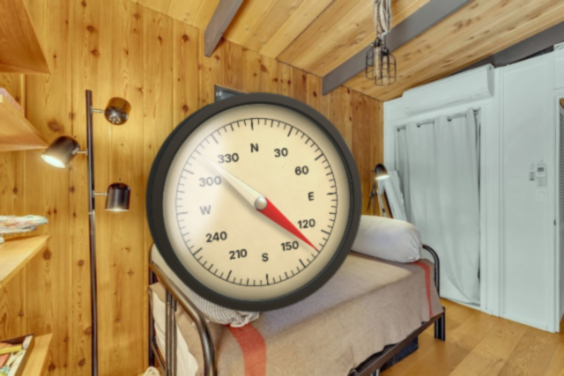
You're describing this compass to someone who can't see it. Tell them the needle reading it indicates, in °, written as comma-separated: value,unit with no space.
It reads 135,°
